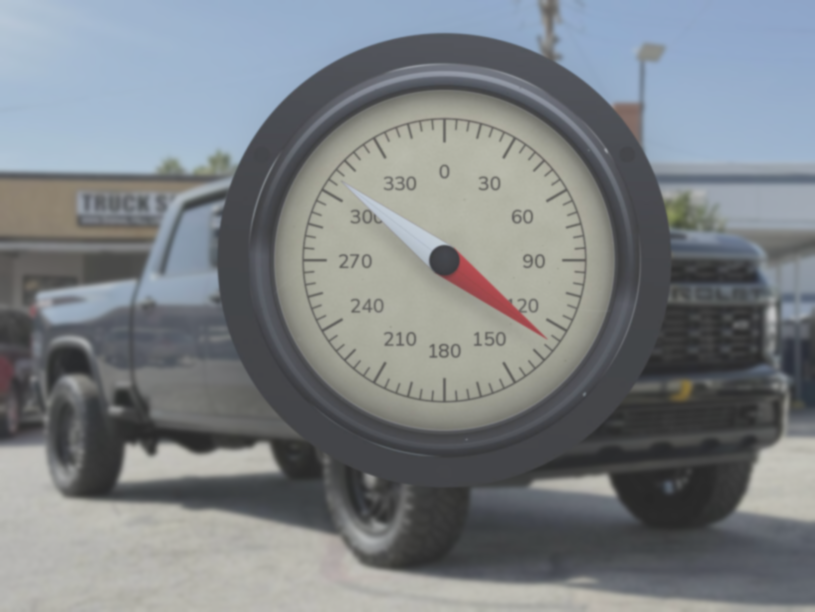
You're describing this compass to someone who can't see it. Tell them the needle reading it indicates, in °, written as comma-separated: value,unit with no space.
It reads 127.5,°
